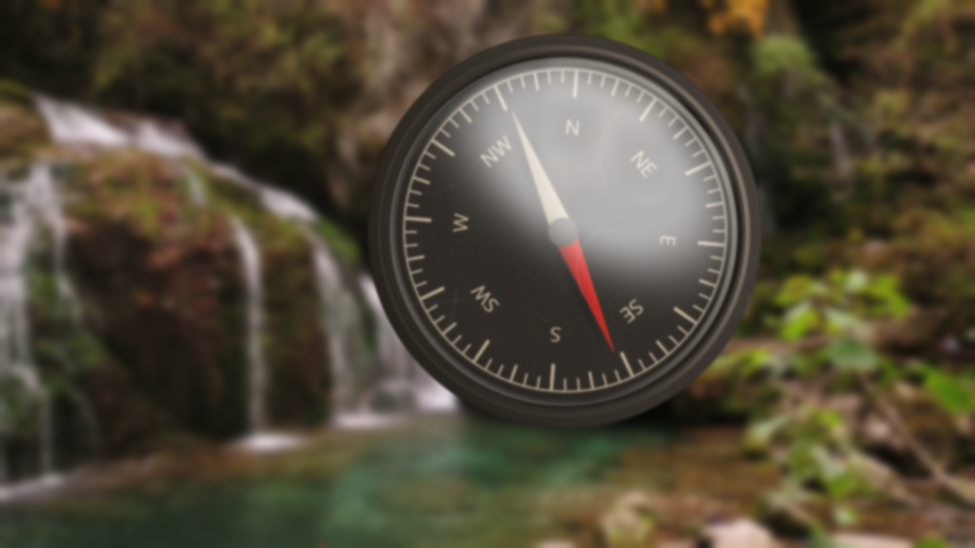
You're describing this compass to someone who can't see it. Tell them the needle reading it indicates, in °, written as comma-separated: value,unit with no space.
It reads 152.5,°
